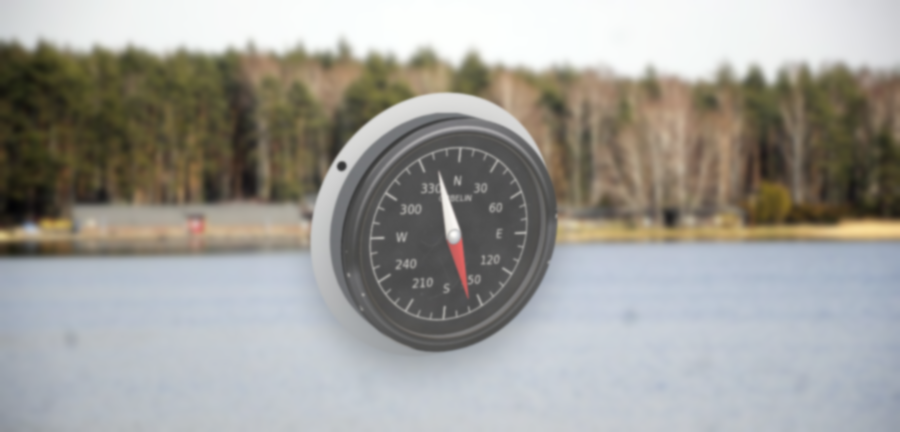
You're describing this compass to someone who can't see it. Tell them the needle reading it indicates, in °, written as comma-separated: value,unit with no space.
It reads 160,°
